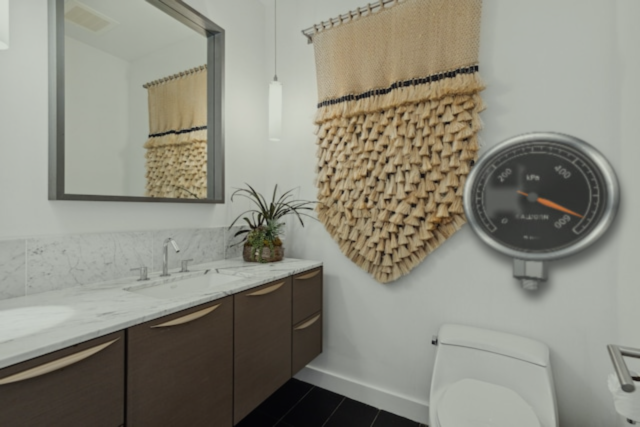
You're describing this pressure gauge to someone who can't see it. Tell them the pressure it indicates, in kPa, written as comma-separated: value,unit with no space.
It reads 560,kPa
